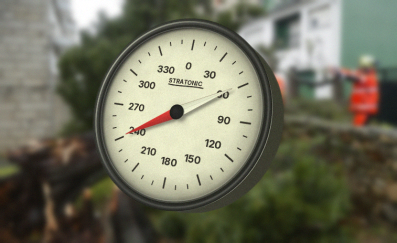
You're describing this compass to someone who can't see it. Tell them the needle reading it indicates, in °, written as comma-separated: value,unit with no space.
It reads 240,°
